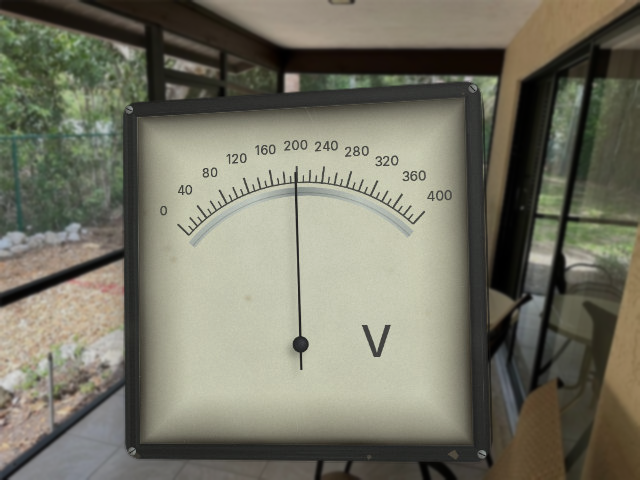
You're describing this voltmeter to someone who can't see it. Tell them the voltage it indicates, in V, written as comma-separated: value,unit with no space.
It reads 200,V
